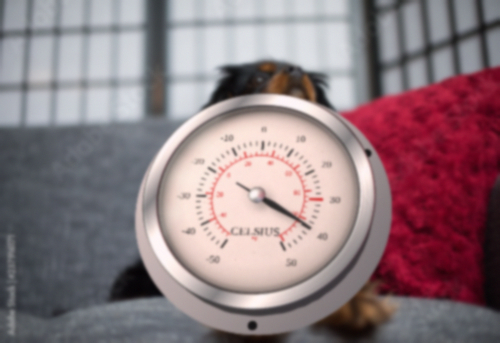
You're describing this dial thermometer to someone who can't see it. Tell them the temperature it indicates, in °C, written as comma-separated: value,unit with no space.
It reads 40,°C
